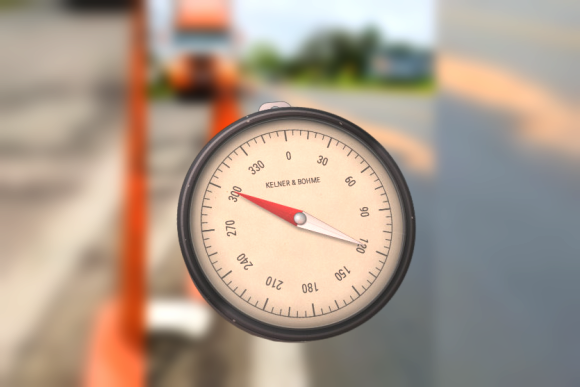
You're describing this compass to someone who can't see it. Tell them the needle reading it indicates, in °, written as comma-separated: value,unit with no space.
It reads 300,°
